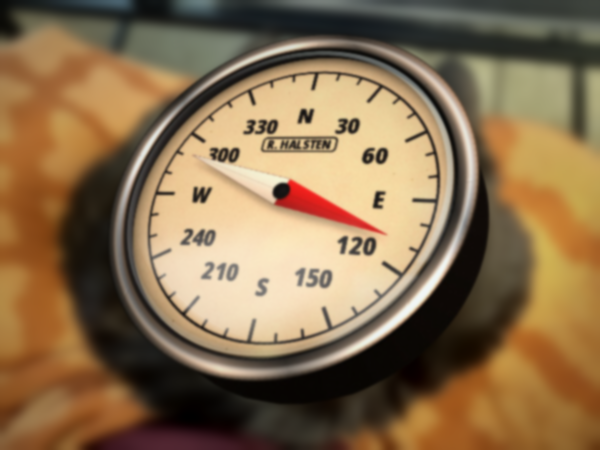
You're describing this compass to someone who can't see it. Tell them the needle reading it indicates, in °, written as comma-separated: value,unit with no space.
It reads 110,°
